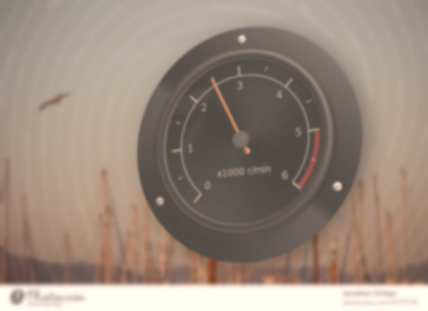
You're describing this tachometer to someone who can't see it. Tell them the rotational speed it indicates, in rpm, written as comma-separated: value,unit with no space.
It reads 2500,rpm
